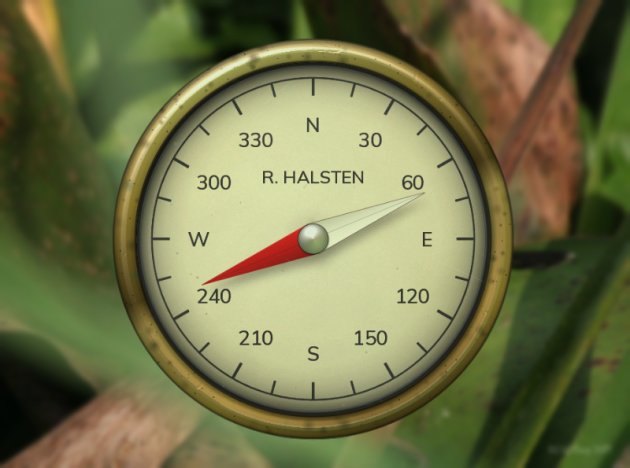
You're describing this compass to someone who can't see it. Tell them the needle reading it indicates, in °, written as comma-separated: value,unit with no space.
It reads 247.5,°
